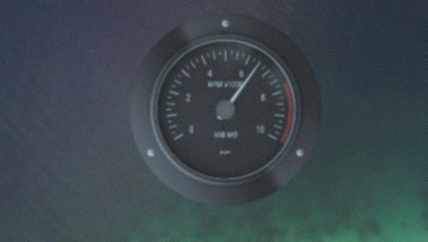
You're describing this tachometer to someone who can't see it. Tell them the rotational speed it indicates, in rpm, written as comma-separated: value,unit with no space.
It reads 6500,rpm
